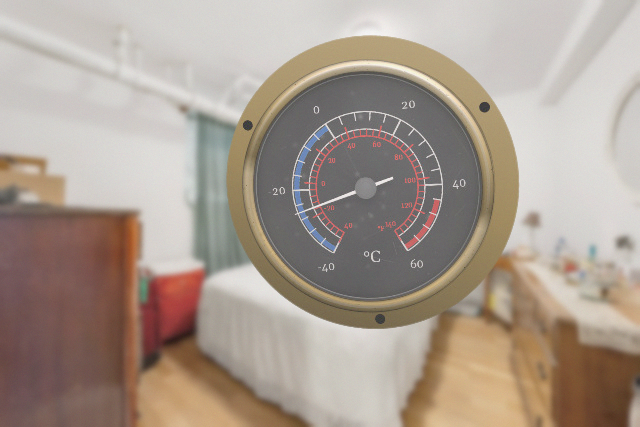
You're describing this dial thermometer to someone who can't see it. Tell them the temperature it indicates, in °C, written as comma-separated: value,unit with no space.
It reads -26,°C
